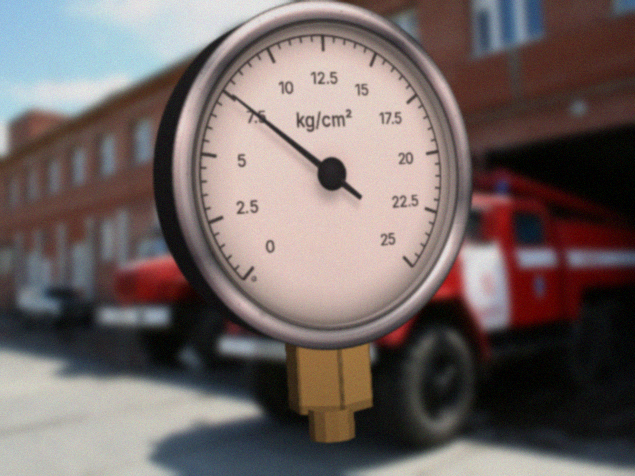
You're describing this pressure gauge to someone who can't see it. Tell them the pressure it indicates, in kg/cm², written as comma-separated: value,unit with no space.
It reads 7.5,kg/cm²
